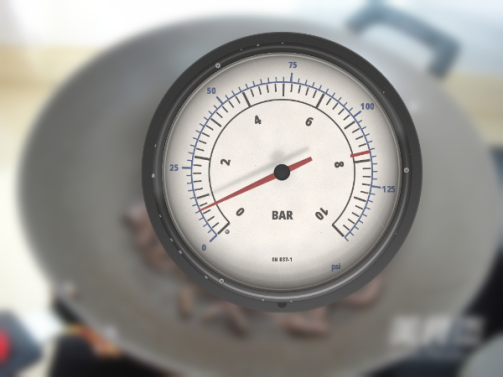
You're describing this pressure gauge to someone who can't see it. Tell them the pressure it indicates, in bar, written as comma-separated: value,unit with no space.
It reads 0.7,bar
